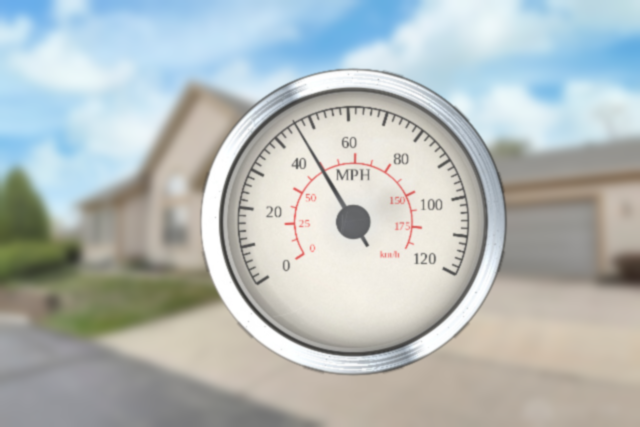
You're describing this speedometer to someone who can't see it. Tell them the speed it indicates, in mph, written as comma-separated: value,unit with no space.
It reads 46,mph
